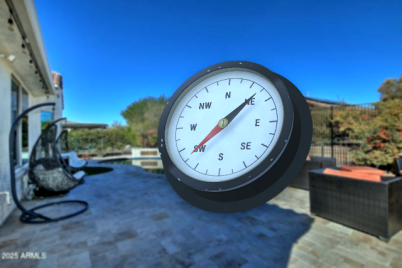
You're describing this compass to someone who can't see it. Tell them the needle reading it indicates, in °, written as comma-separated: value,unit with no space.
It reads 225,°
